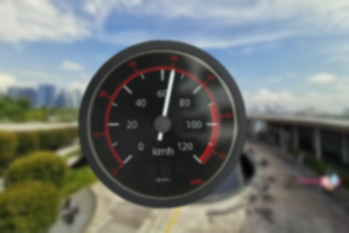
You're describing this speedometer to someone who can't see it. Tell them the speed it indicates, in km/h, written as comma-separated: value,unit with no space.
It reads 65,km/h
